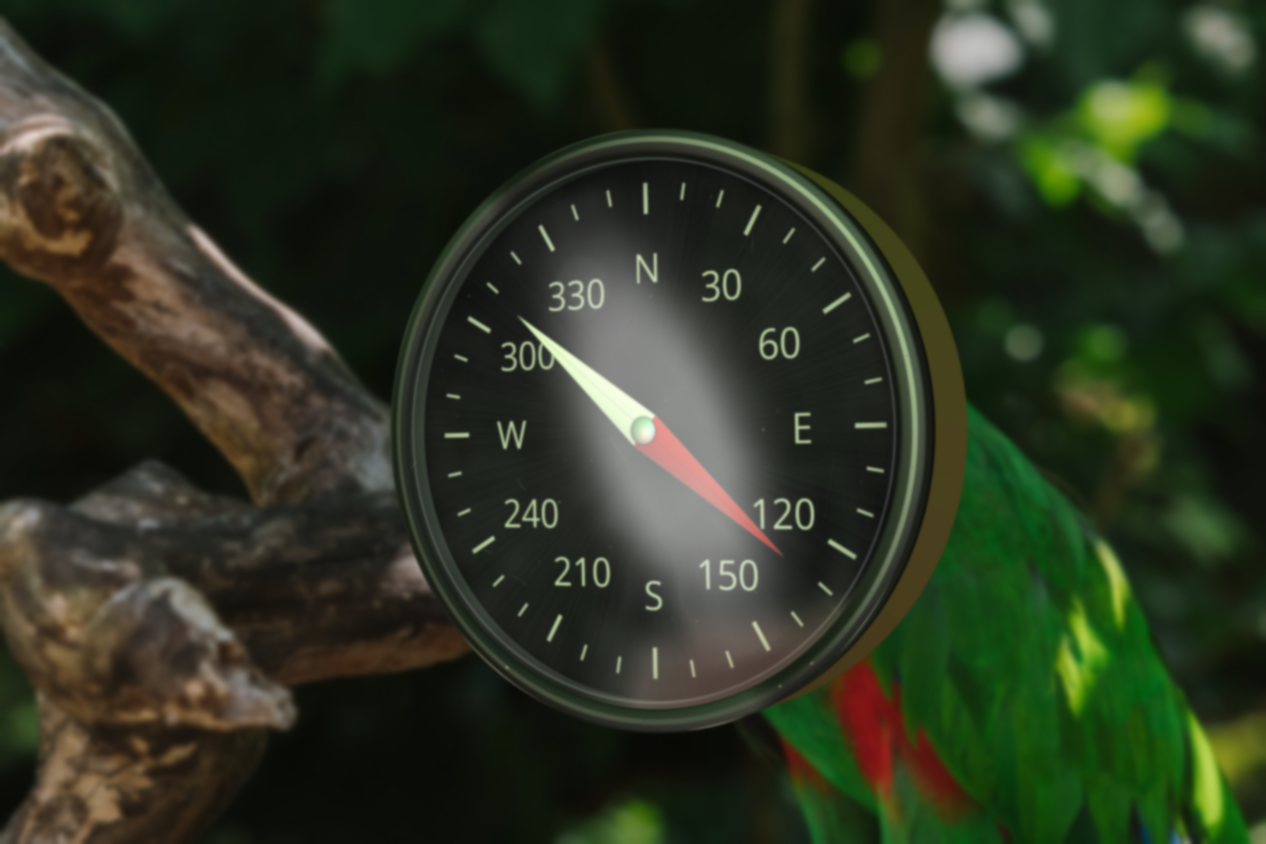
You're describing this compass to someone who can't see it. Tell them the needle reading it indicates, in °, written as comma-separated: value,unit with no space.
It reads 130,°
